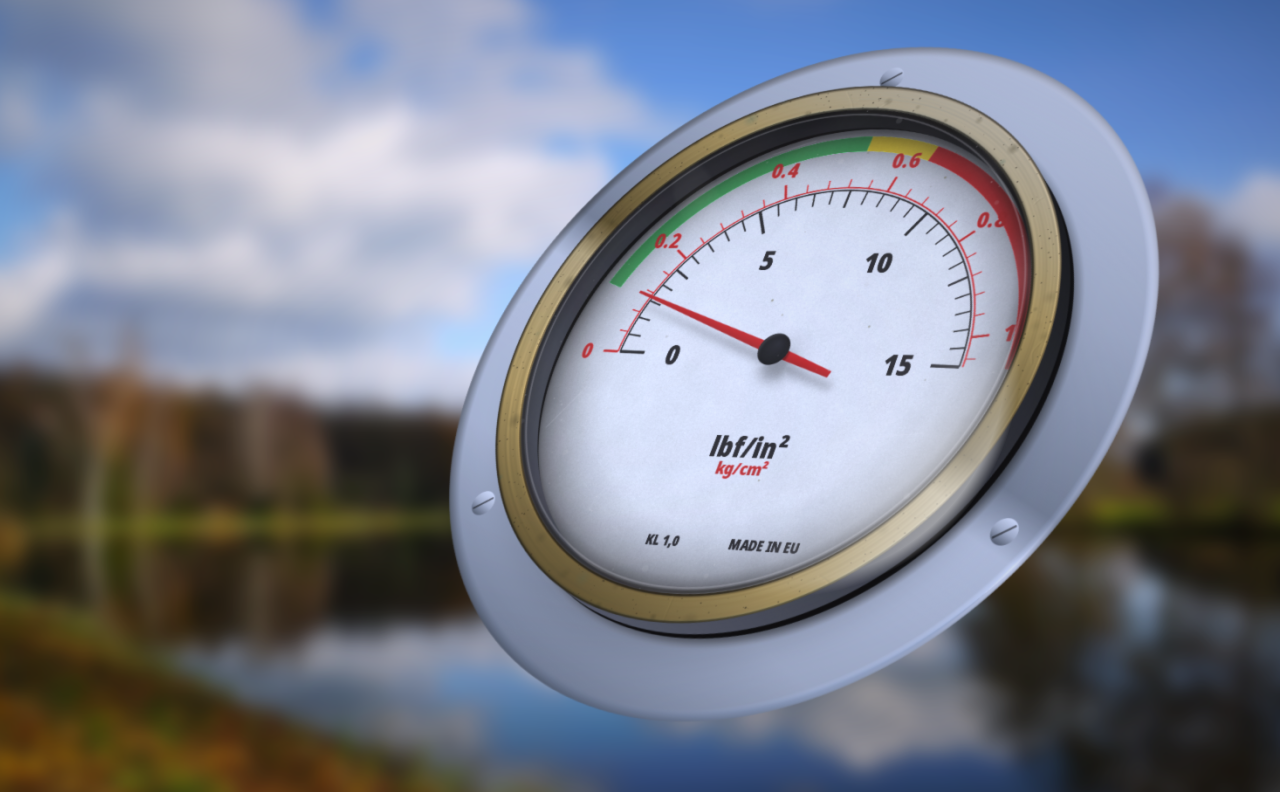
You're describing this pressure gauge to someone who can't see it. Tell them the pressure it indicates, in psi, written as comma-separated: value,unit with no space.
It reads 1.5,psi
